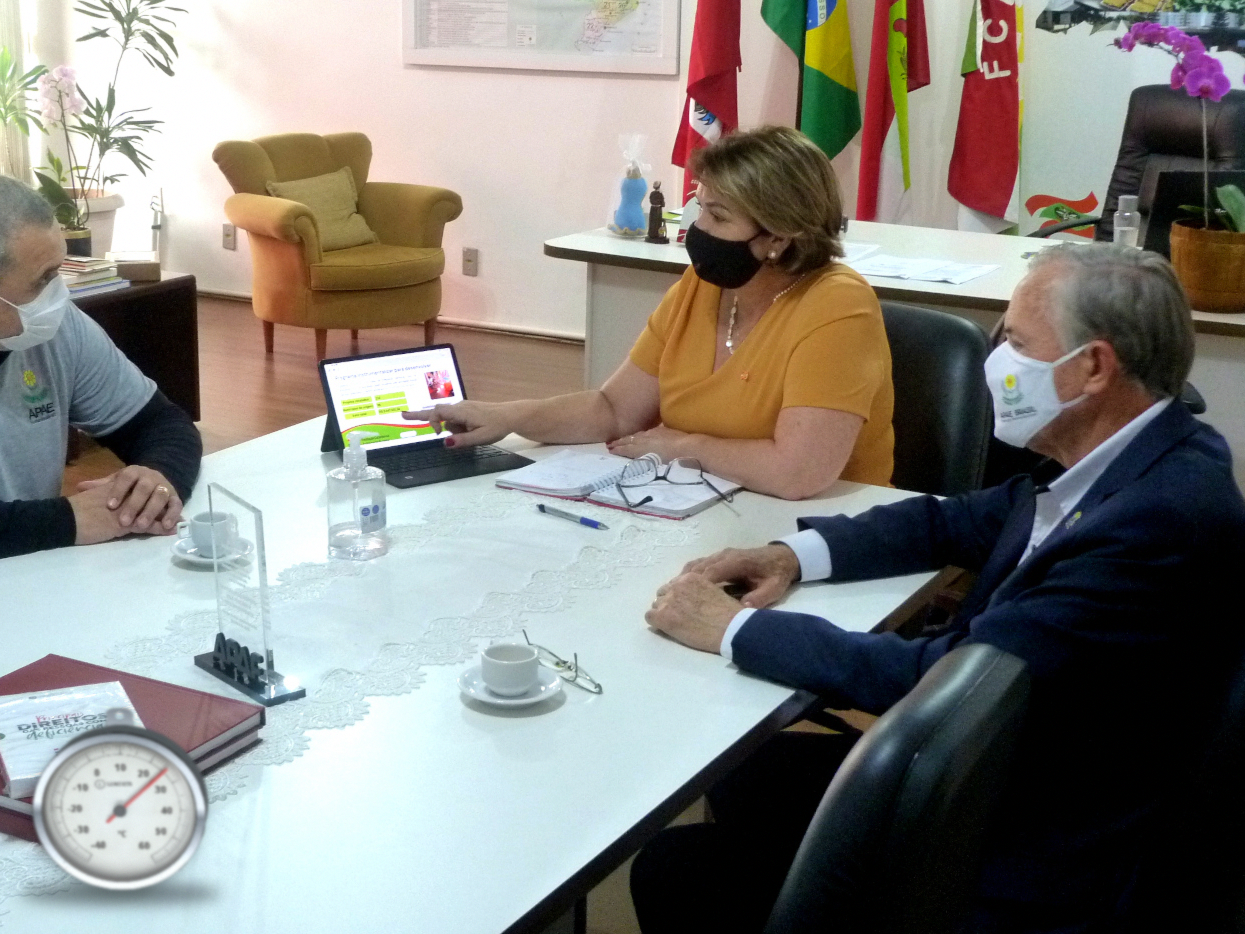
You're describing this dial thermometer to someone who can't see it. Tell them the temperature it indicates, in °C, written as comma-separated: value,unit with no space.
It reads 25,°C
